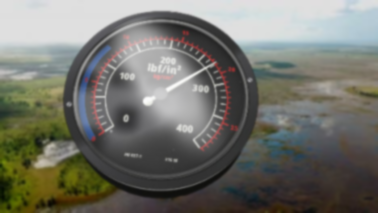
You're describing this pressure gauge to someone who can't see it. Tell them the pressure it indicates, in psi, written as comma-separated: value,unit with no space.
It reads 270,psi
